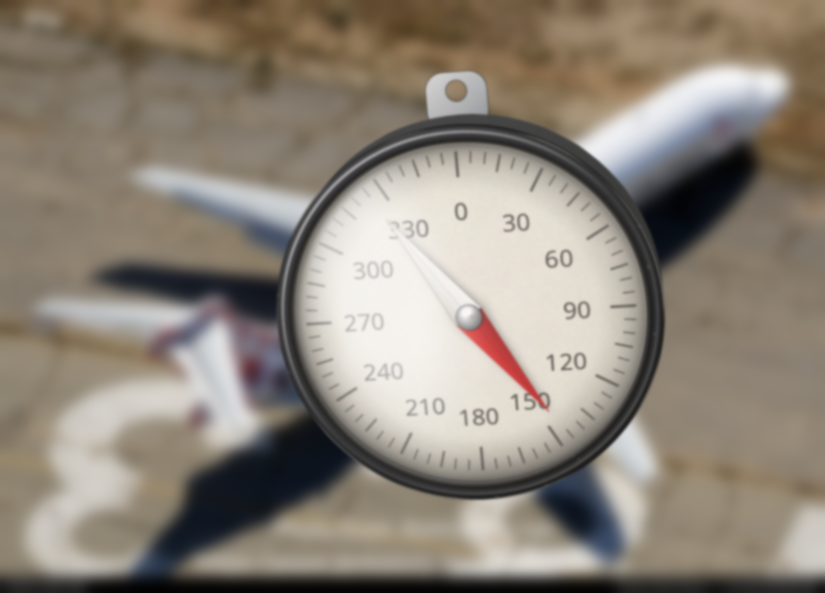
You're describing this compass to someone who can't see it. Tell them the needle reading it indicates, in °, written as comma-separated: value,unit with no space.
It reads 145,°
